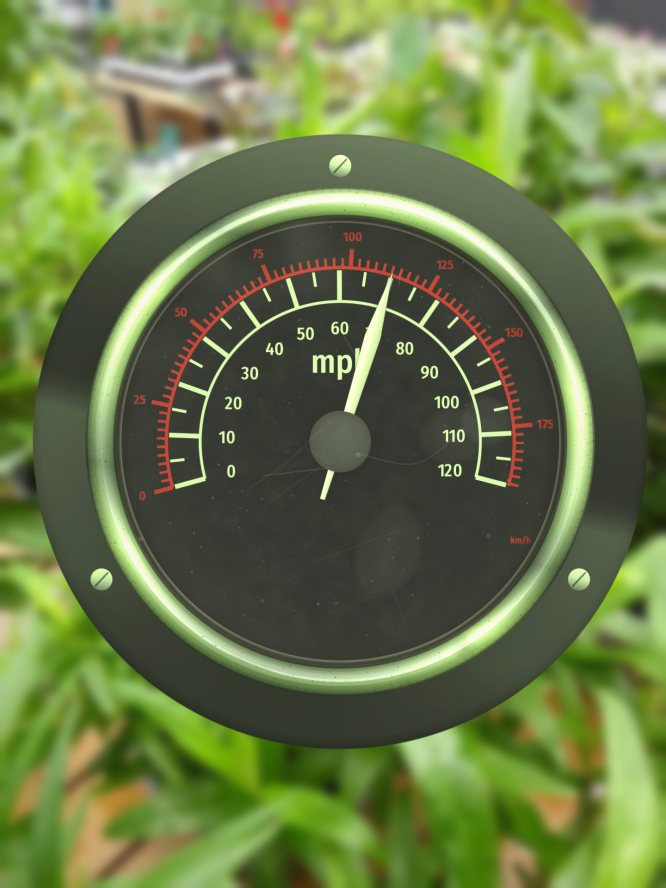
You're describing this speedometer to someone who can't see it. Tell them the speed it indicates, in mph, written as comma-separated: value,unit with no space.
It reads 70,mph
